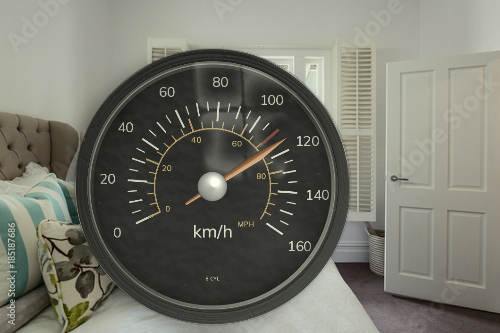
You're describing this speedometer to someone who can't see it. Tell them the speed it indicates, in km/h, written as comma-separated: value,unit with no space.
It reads 115,km/h
